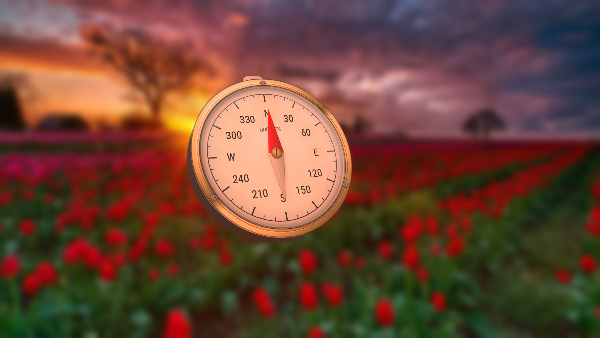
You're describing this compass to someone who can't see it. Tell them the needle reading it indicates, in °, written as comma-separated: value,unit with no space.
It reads 0,°
